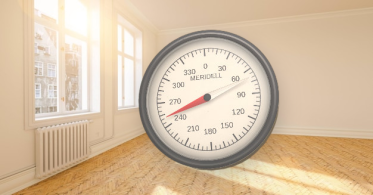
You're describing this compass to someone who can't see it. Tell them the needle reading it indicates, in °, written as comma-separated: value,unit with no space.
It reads 250,°
